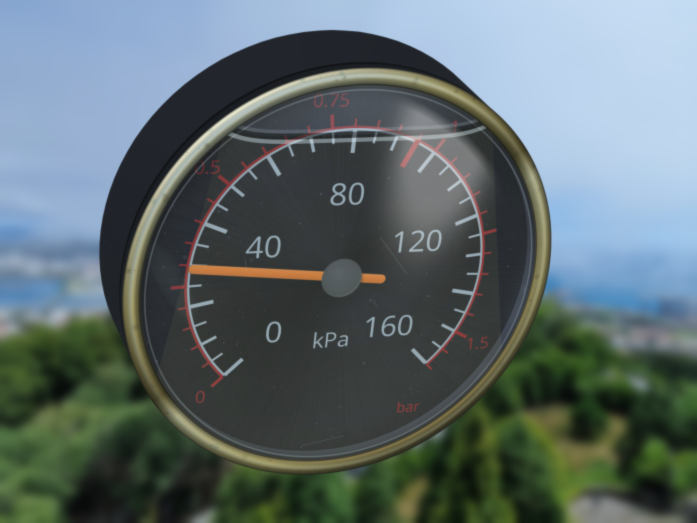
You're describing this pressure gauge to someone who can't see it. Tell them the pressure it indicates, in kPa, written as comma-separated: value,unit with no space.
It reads 30,kPa
